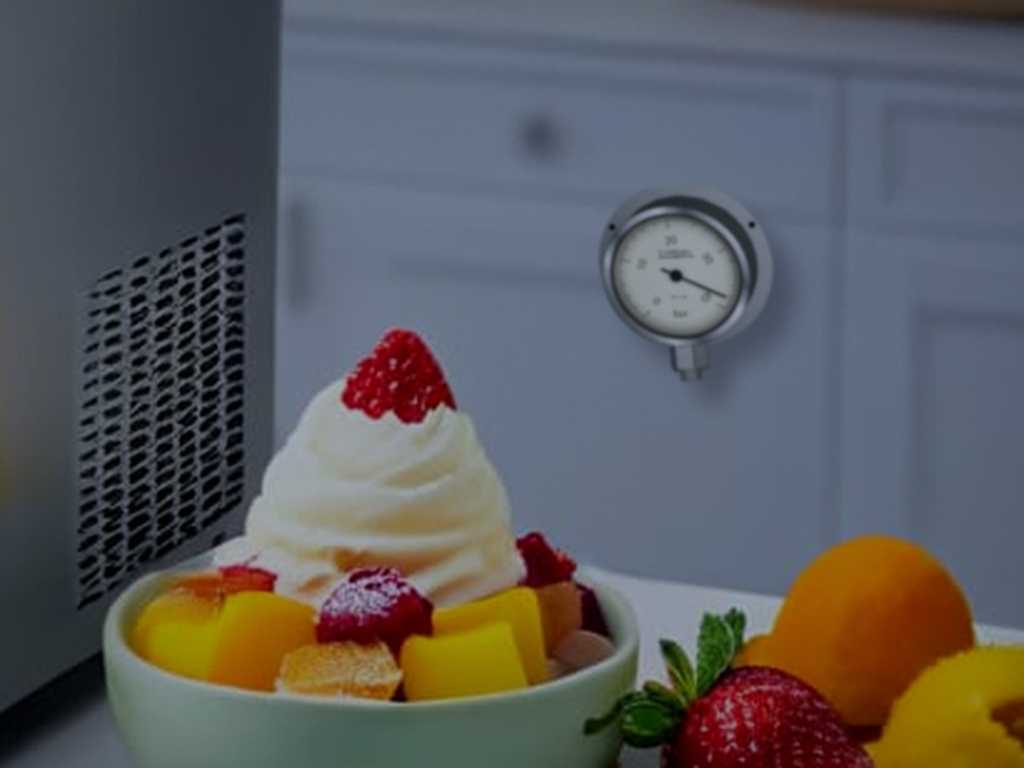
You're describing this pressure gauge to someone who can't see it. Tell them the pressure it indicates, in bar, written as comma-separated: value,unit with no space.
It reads 38,bar
